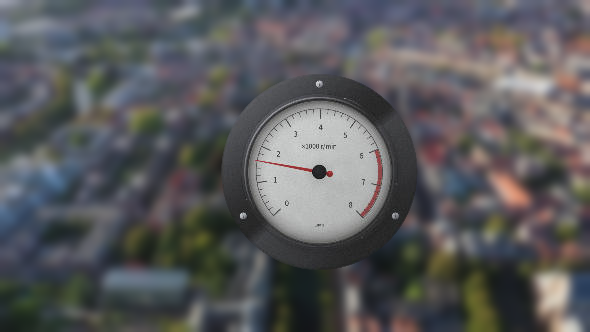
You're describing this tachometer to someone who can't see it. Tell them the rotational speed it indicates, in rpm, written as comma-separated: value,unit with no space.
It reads 1600,rpm
